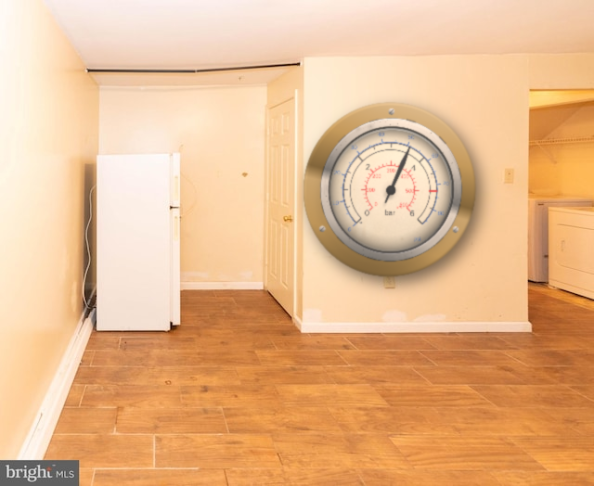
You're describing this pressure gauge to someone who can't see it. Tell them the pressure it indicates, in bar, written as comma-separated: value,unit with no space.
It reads 3.5,bar
